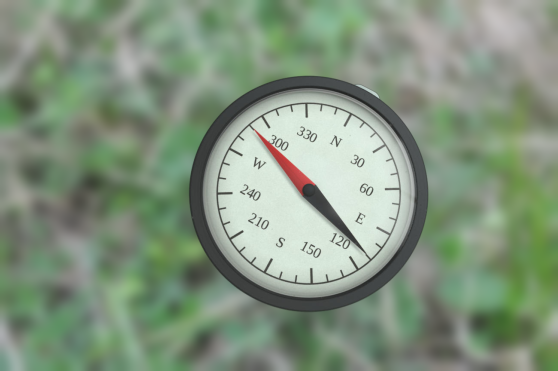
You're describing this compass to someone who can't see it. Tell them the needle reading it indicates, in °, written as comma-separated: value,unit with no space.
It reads 290,°
